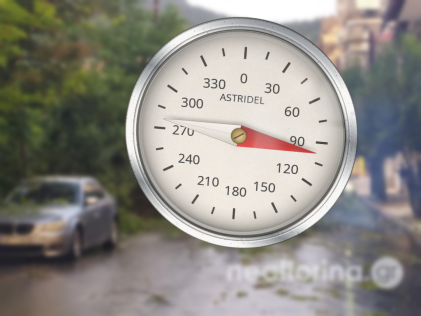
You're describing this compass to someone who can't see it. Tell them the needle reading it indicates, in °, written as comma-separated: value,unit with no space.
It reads 97.5,°
